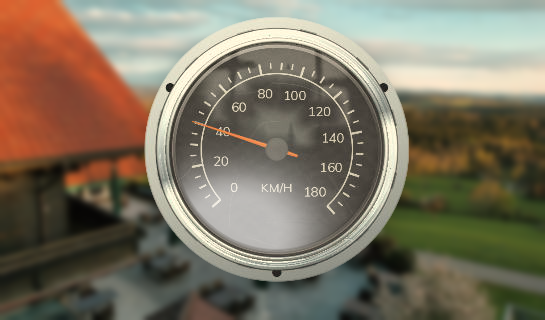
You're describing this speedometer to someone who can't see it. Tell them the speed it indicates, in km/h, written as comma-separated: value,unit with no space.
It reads 40,km/h
